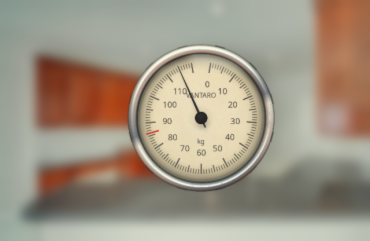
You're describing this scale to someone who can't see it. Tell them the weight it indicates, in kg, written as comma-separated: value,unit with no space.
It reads 115,kg
